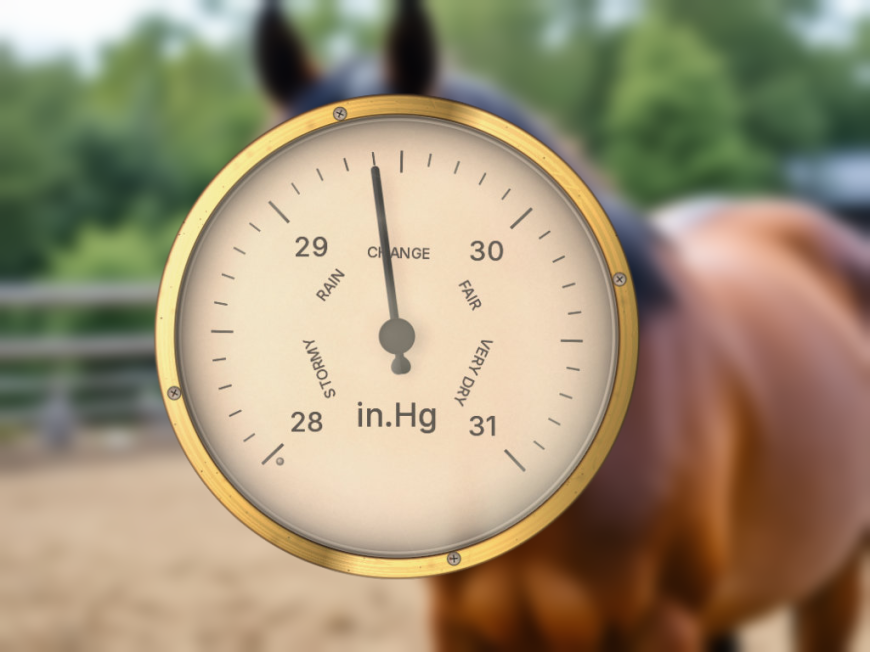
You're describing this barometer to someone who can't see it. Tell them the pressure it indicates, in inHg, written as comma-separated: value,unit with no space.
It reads 29.4,inHg
